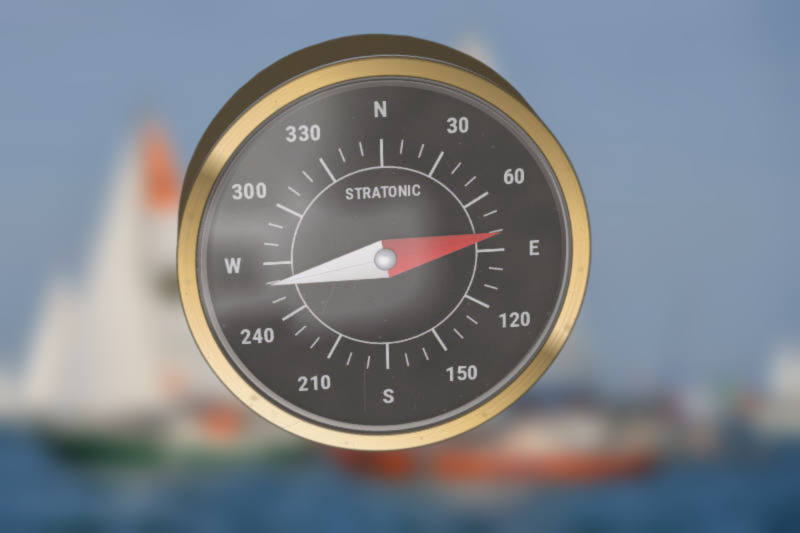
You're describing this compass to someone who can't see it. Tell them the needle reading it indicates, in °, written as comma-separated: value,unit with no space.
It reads 80,°
